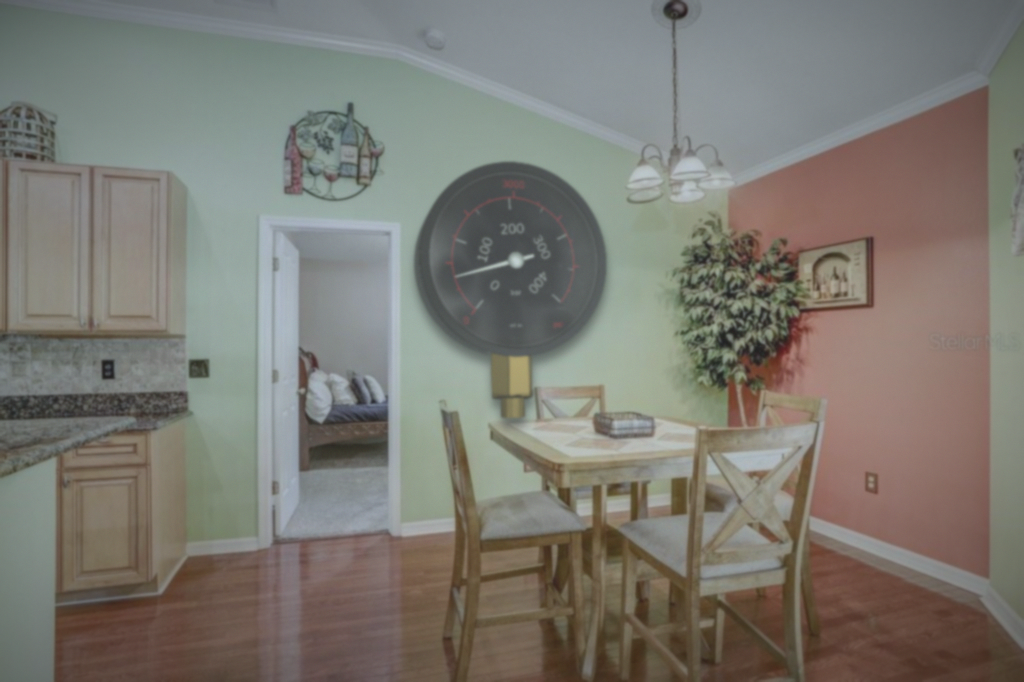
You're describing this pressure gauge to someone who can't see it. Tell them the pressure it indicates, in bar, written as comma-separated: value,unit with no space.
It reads 50,bar
